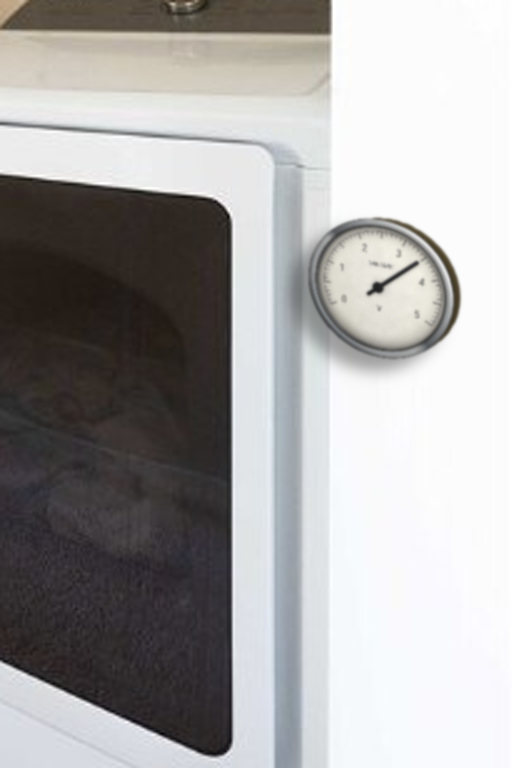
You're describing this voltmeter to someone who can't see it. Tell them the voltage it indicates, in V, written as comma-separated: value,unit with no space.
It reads 3.5,V
